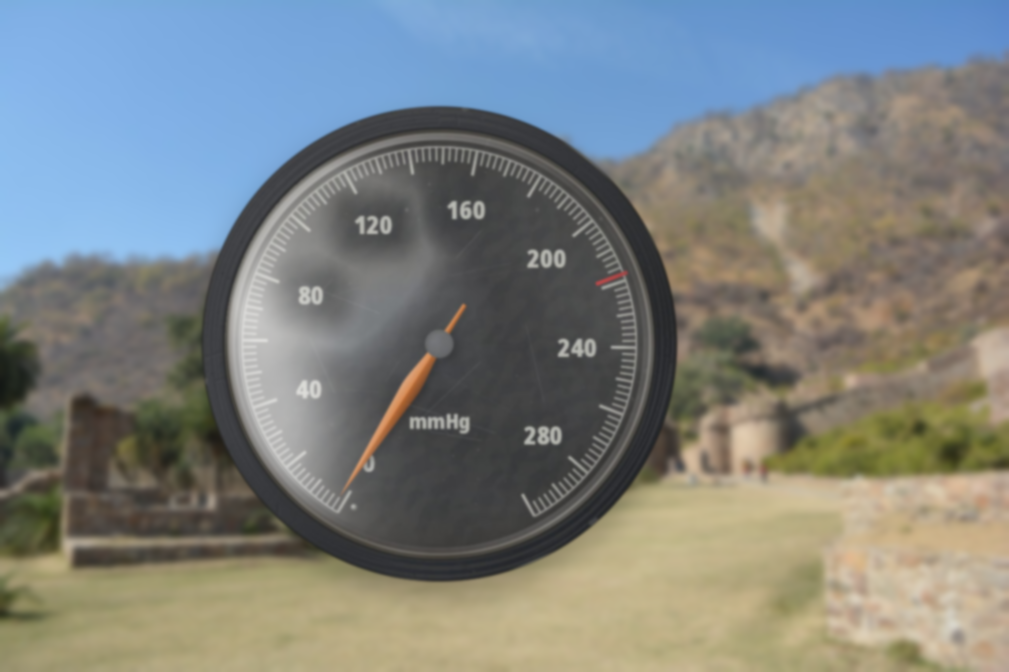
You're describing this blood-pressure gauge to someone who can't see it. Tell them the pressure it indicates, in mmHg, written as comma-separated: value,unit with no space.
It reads 2,mmHg
